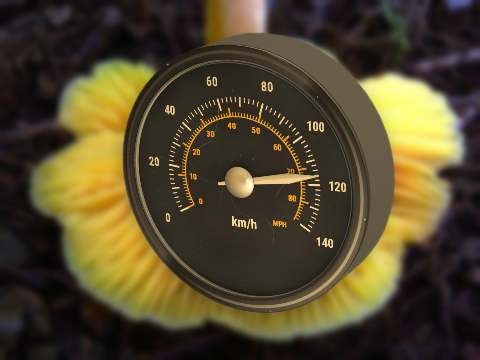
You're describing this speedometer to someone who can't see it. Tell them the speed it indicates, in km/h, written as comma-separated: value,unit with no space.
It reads 116,km/h
